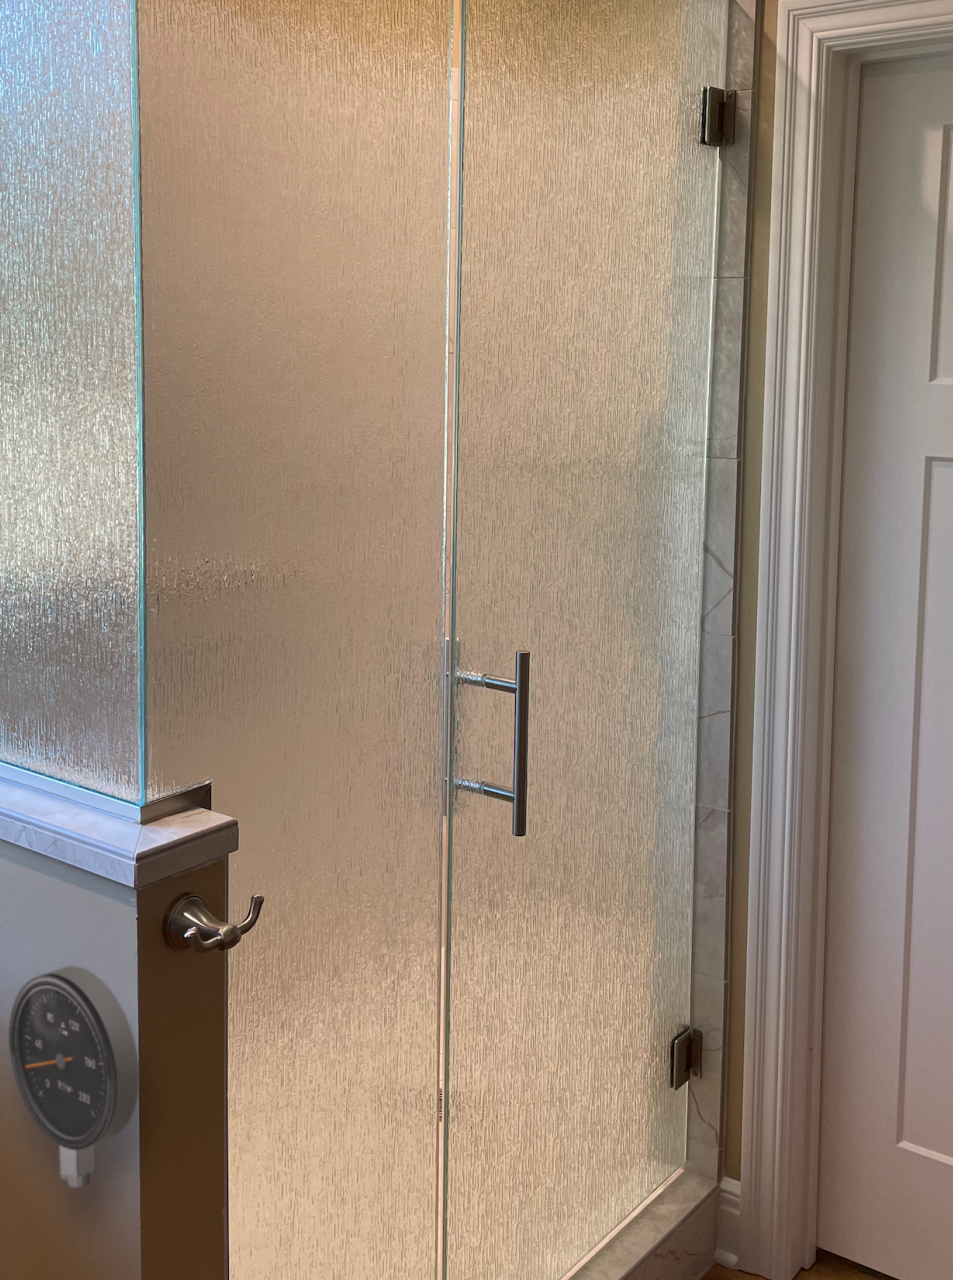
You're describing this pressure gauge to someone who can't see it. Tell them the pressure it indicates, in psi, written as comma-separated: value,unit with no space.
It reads 20,psi
